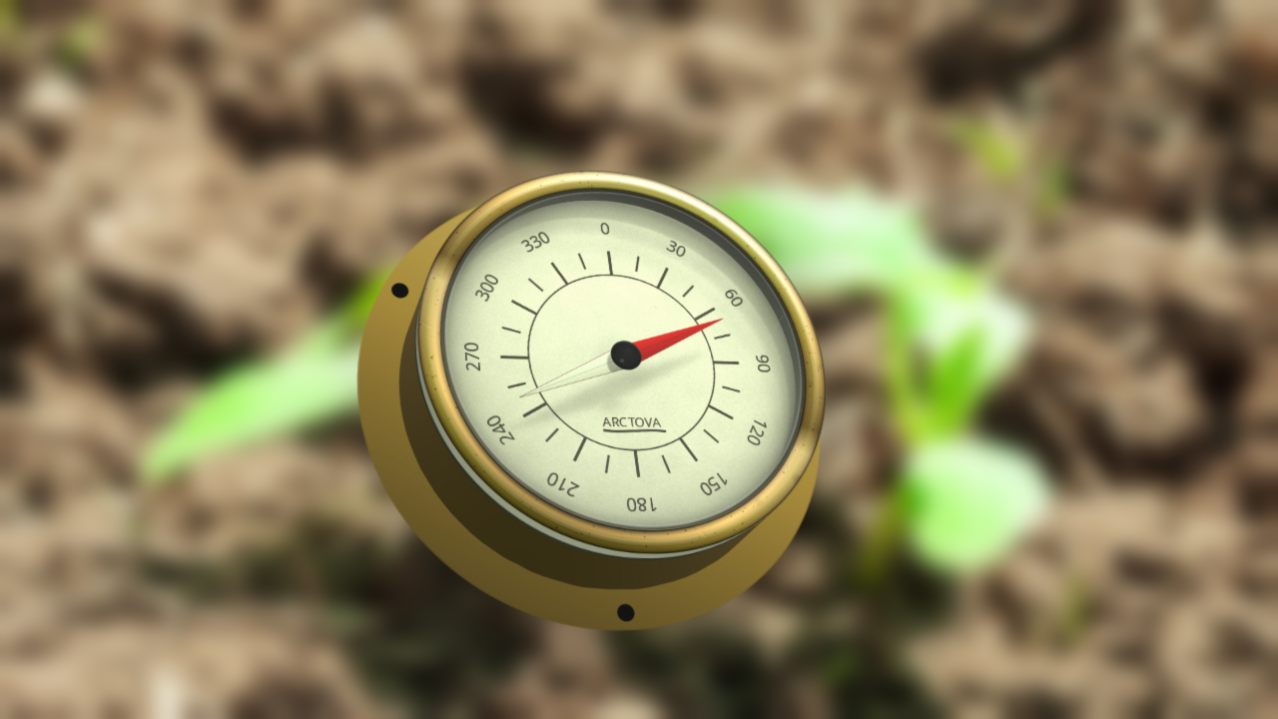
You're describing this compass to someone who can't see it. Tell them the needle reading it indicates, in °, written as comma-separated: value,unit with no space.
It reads 67.5,°
